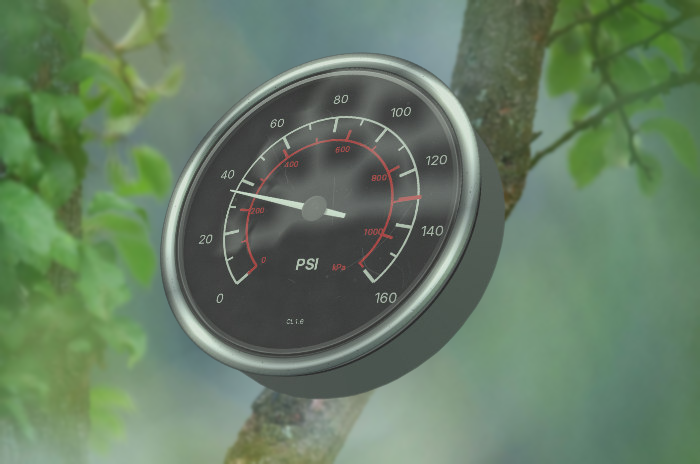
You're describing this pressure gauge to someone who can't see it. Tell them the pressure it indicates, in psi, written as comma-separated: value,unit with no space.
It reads 35,psi
